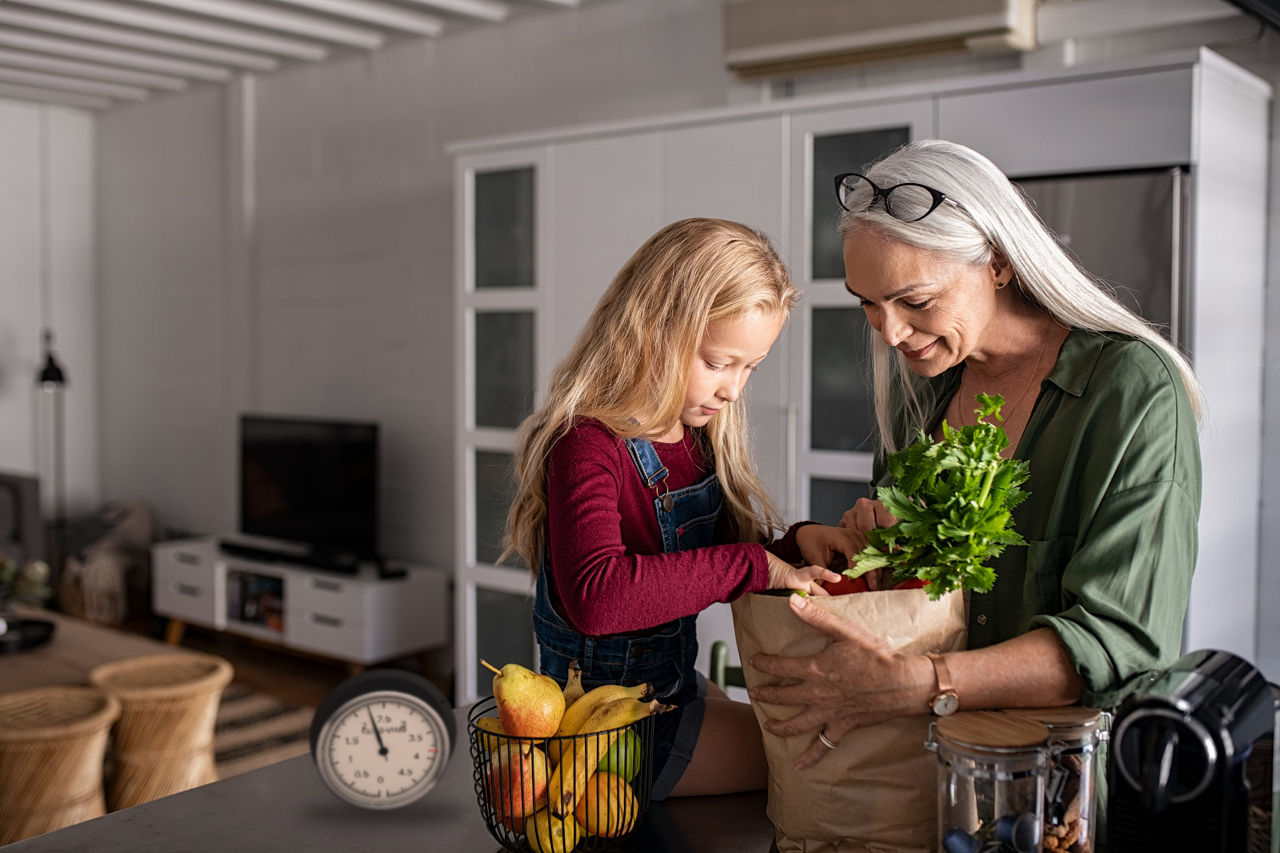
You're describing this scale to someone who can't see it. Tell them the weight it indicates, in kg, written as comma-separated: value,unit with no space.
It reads 2.25,kg
